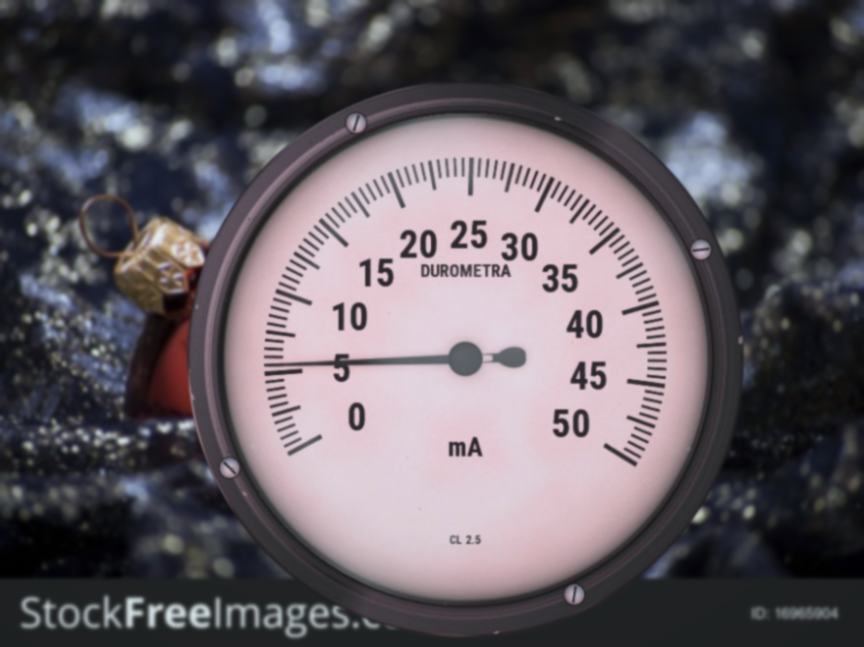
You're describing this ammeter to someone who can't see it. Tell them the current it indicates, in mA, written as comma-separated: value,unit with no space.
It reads 5.5,mA
